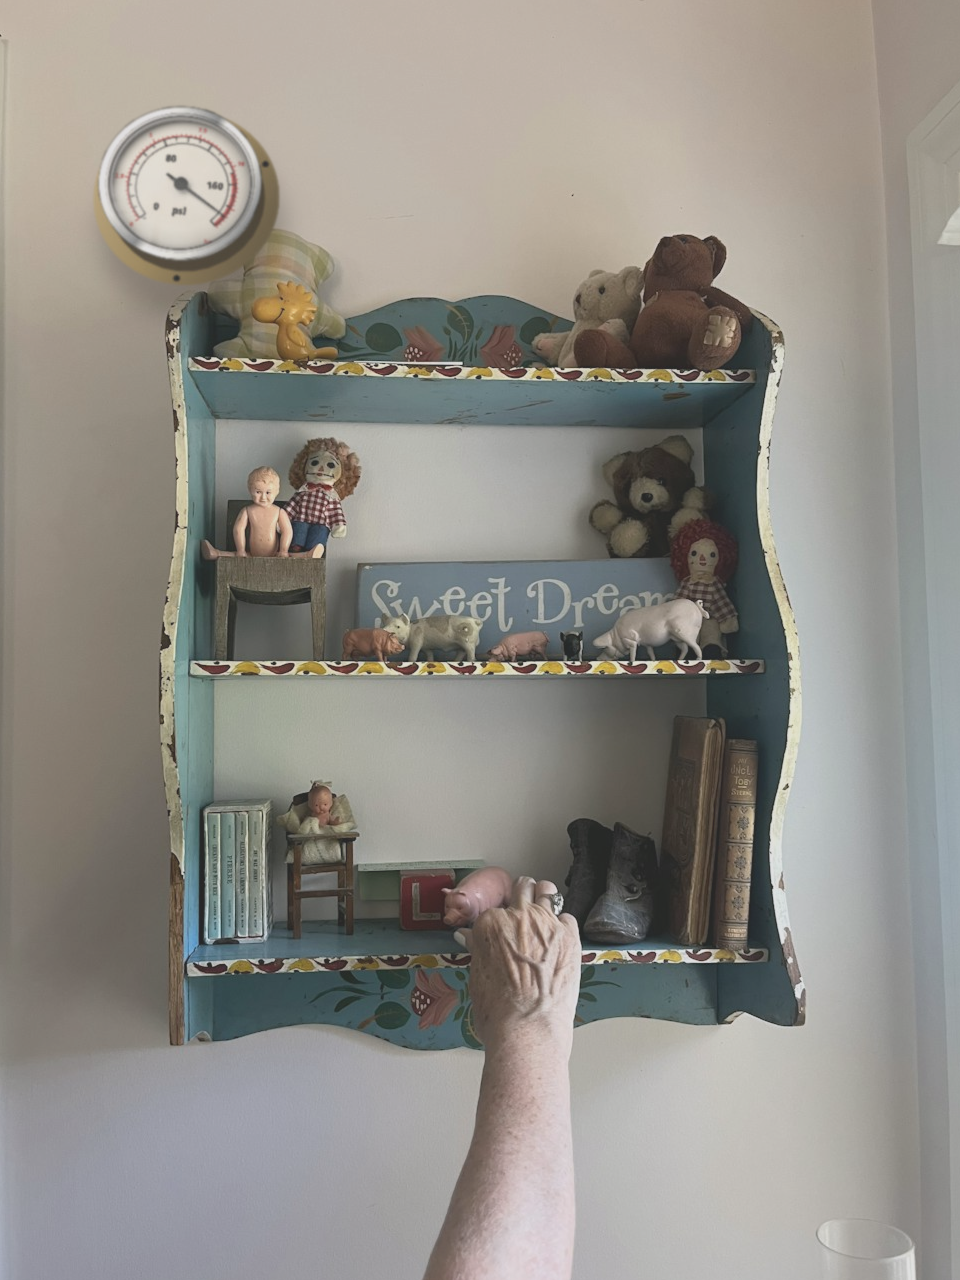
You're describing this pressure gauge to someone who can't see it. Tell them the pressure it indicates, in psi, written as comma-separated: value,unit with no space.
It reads 190,psi
